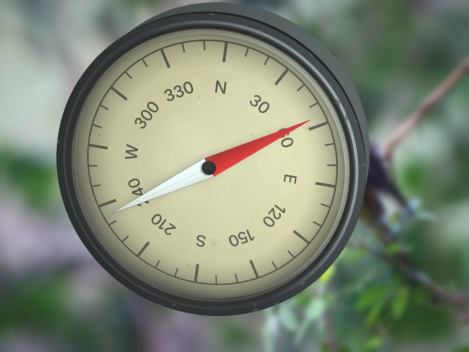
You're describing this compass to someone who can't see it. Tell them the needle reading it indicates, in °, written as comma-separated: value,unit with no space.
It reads 55,°
